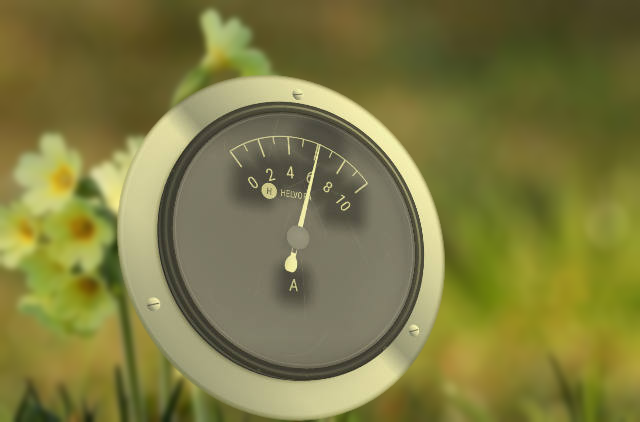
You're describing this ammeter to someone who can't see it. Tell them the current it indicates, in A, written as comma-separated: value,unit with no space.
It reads 6,A
